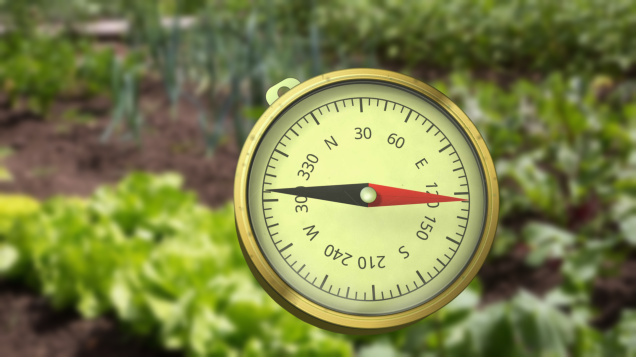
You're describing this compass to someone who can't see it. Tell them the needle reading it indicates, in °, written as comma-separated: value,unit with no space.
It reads 125,°
